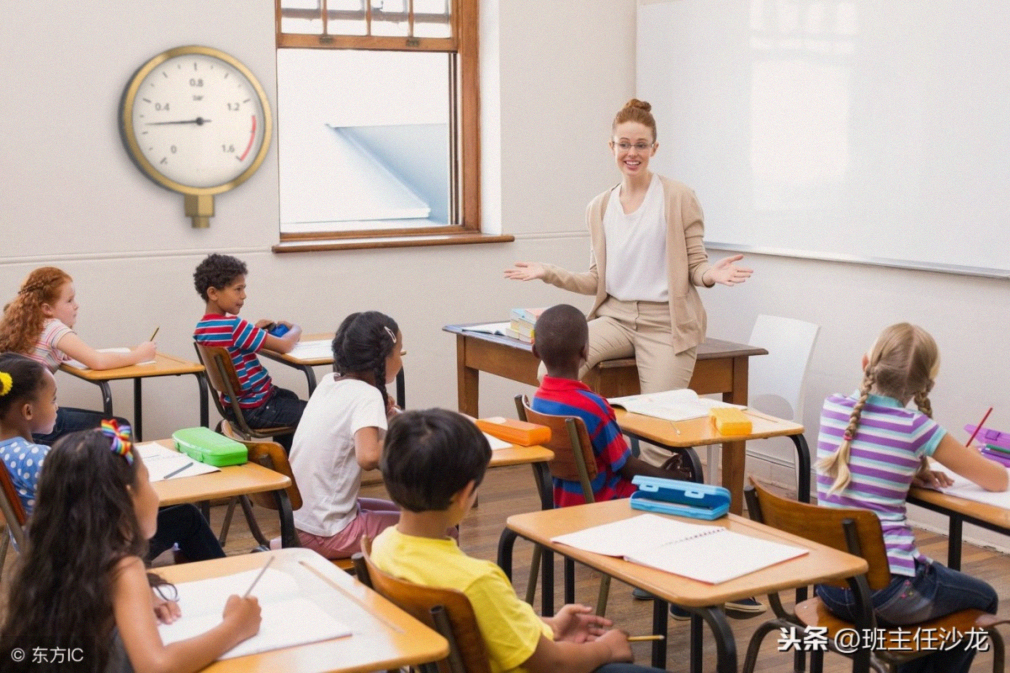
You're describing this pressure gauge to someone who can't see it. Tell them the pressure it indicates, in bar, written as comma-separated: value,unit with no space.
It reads 0.25,bar
